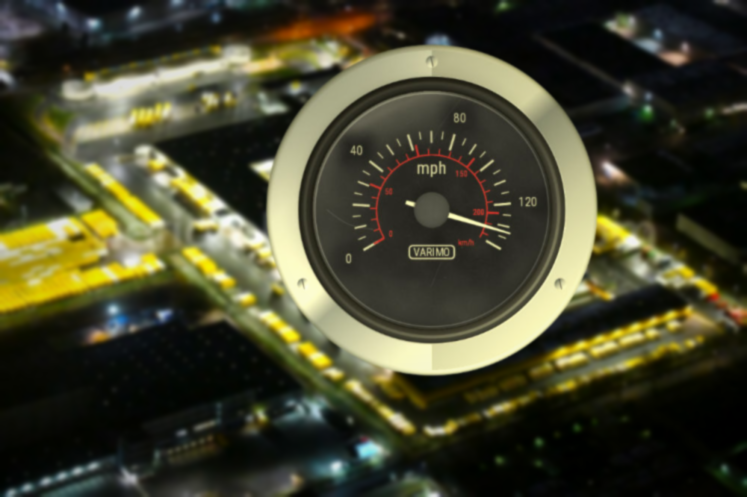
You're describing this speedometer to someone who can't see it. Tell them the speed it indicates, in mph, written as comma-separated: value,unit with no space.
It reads 132.5,mph
